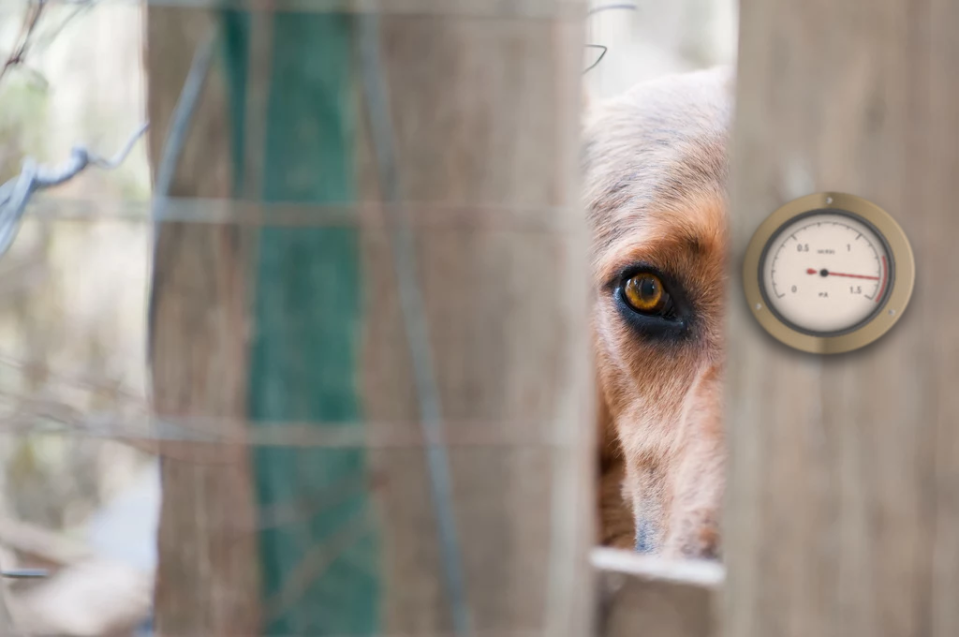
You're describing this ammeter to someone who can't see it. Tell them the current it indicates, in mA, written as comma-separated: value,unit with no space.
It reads 1.35,mA
